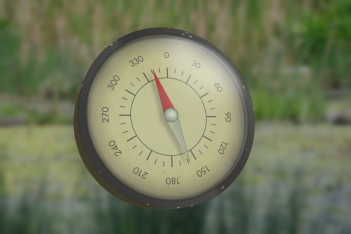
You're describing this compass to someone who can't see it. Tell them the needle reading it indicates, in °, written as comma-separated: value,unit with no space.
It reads 340,°
